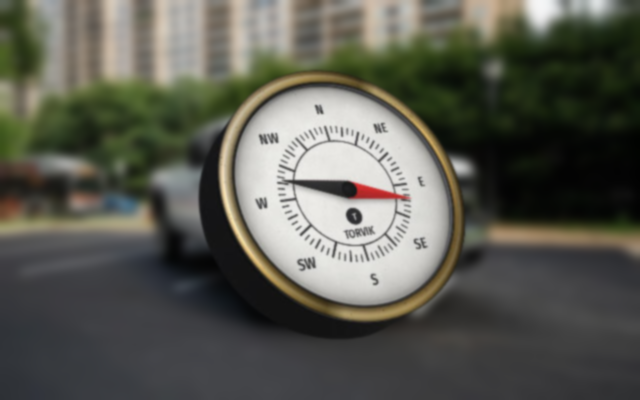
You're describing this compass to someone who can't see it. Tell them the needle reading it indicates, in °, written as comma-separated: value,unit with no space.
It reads 105,°
